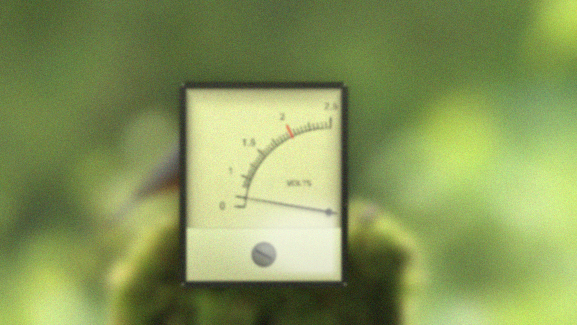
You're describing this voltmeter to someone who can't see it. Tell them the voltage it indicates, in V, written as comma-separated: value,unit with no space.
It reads 0.5,V
